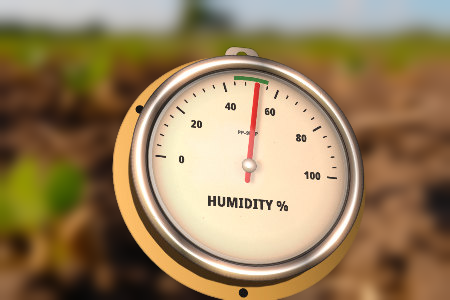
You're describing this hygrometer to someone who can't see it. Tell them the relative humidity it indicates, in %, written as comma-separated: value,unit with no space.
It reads 52,%
